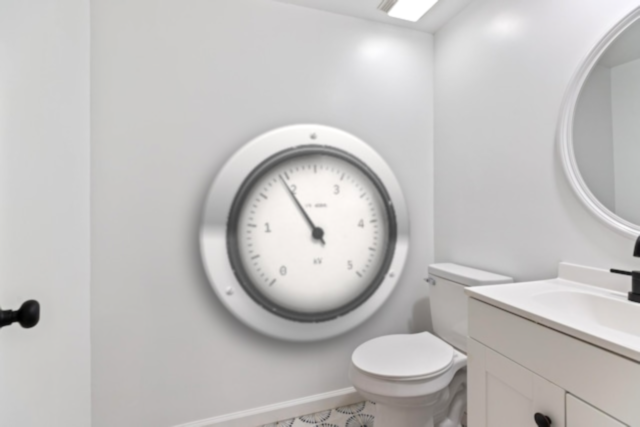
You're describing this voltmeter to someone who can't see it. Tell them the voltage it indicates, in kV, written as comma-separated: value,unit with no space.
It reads 1.9,kV
